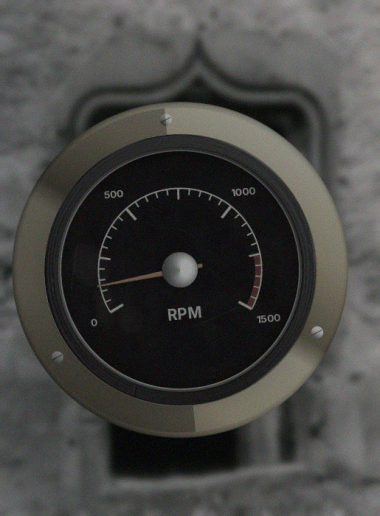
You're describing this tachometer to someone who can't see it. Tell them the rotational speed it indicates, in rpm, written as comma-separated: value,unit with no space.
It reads 125,rpm
